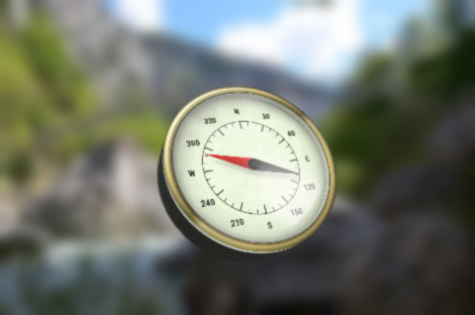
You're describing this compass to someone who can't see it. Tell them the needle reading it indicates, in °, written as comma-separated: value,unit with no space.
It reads 290,°
